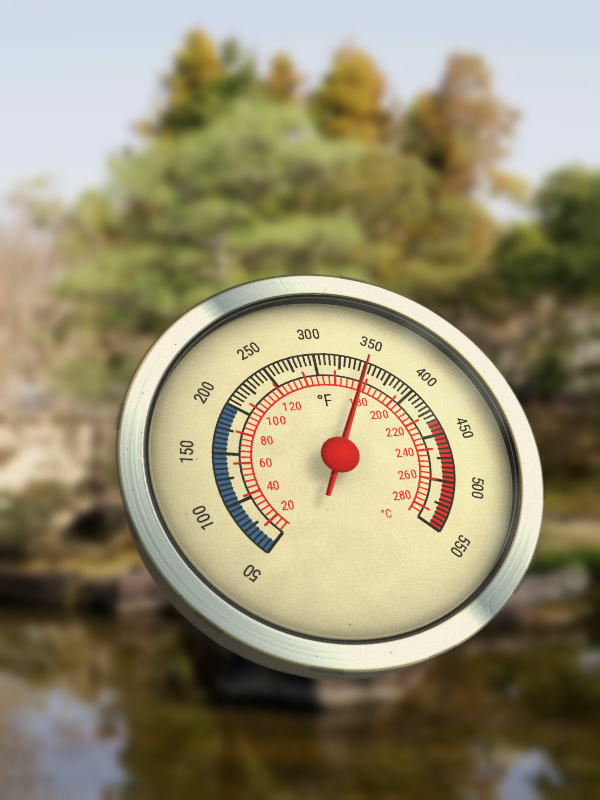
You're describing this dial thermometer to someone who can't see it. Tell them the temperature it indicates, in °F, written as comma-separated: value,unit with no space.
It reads 350,°F
